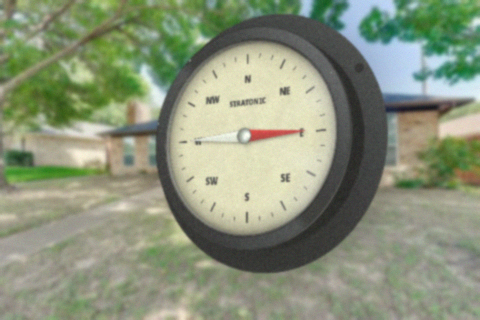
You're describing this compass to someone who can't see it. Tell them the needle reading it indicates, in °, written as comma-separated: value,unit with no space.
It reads 90,°
